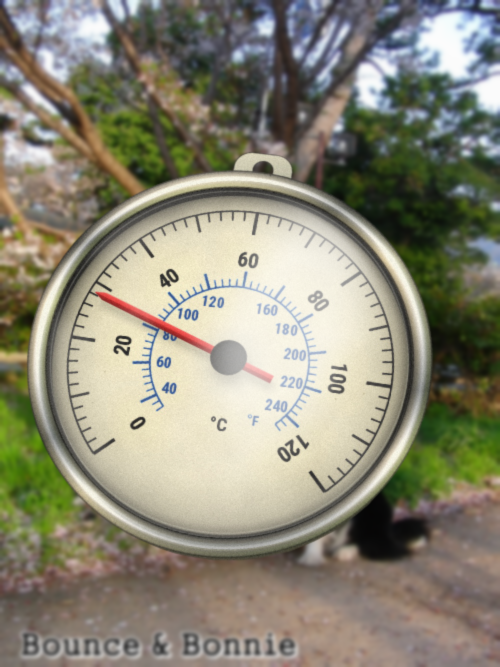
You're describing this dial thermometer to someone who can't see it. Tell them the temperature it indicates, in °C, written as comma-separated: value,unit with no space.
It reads 28,°C
